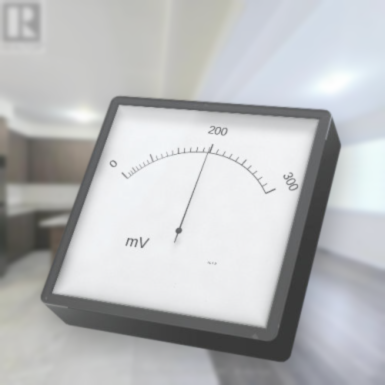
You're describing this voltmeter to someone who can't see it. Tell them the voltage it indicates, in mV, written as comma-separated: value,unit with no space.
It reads 200,mV
